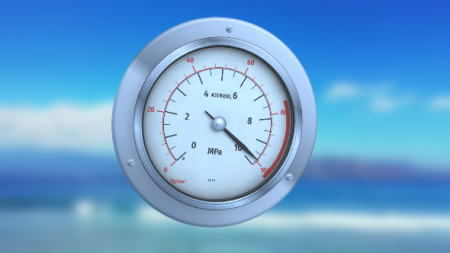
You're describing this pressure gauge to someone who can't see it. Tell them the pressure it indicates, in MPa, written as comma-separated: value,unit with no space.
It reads 9.75,MPa
